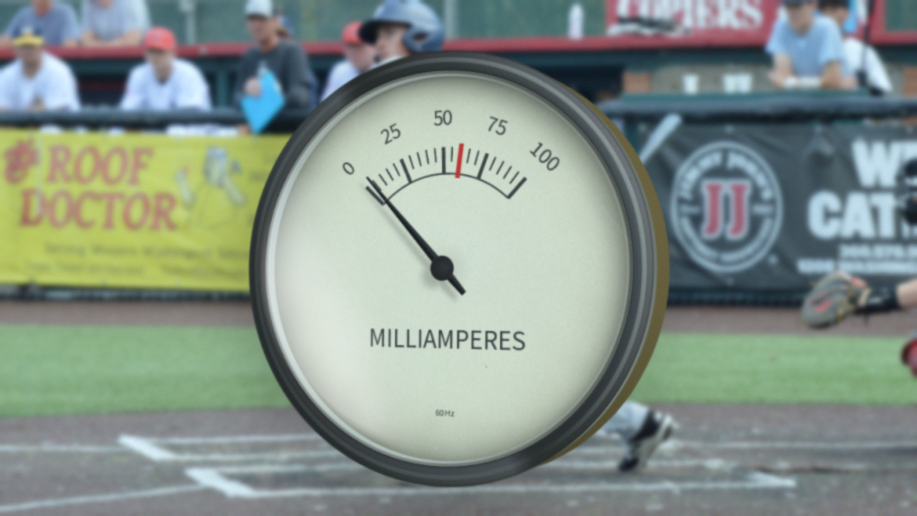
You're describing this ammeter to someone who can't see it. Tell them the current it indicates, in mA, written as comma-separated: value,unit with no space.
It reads 5,mA
